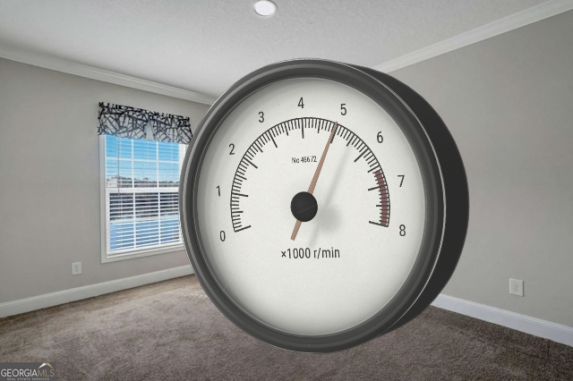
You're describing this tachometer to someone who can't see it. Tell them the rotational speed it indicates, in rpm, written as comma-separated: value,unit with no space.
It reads 5000,rpm
